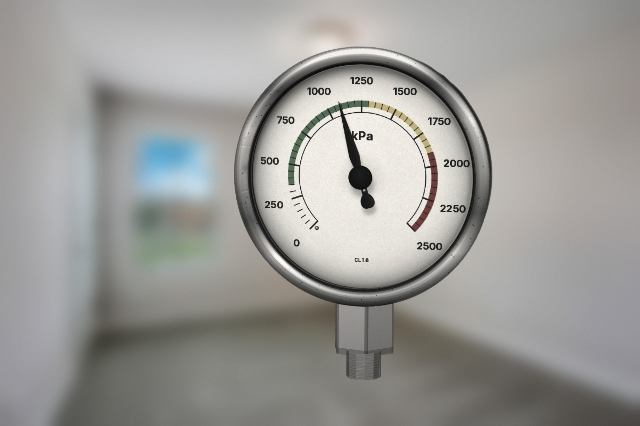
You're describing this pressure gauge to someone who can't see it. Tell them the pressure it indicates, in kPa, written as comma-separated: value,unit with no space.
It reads 1100,kPa
